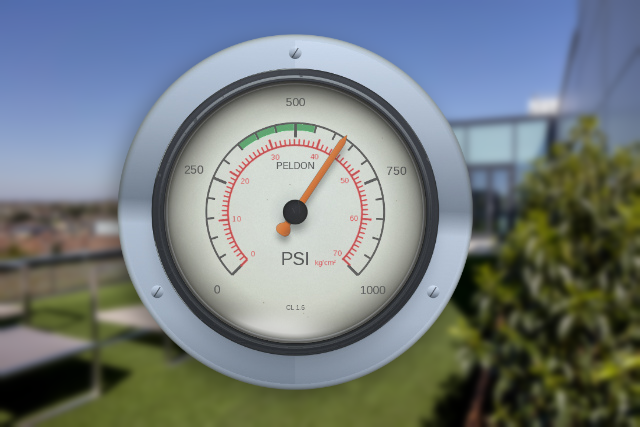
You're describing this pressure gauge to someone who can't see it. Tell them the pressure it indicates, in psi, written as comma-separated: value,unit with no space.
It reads 625,psi
